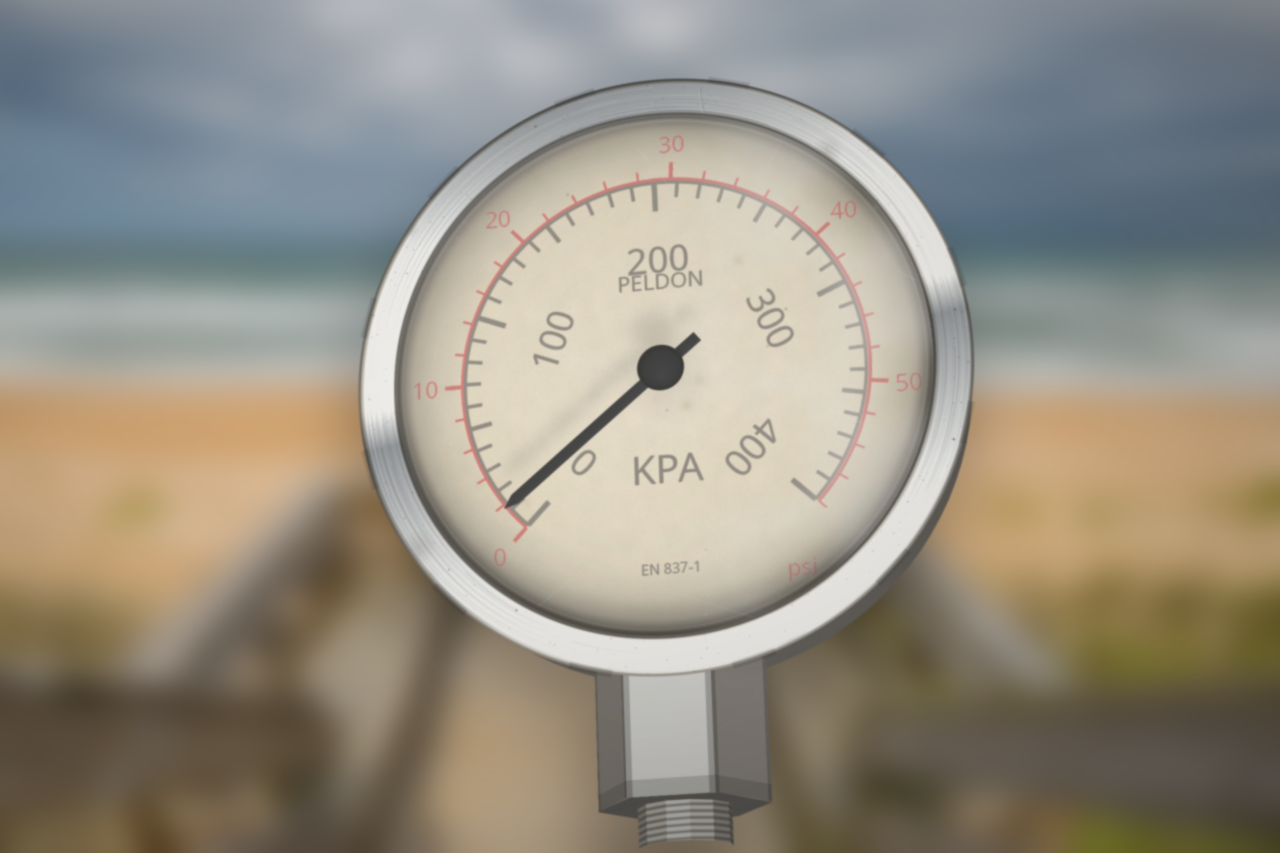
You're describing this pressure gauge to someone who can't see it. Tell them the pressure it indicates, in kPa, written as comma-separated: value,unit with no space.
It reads 10,kPa
